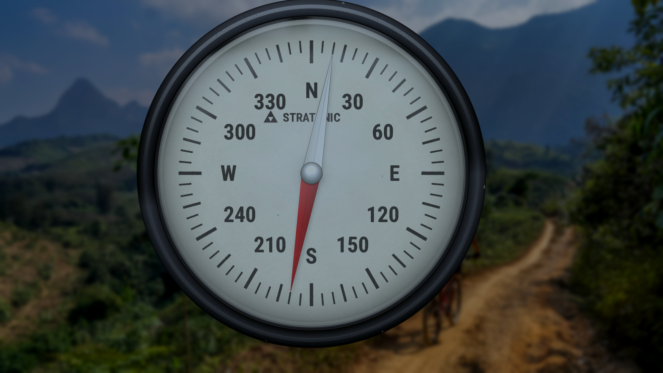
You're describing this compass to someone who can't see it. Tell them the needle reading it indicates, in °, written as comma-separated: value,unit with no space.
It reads 190,°
